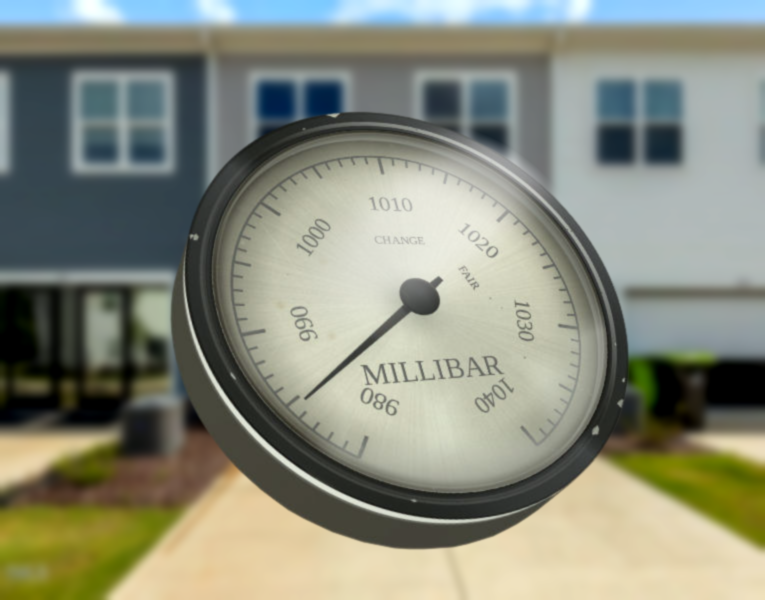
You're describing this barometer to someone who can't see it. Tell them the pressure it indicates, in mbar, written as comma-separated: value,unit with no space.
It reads 984.5,mbar
